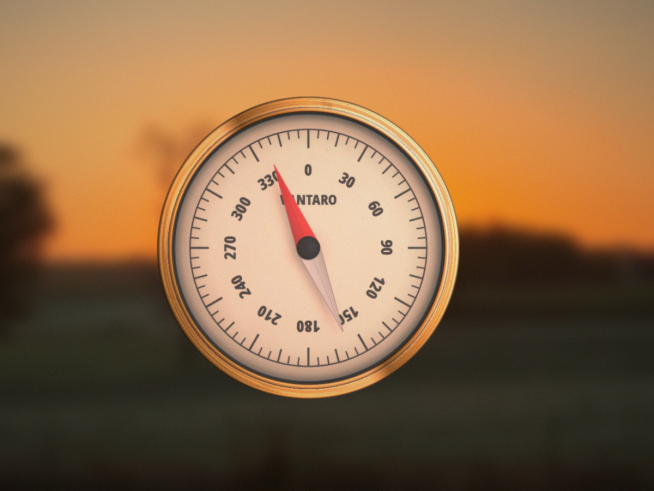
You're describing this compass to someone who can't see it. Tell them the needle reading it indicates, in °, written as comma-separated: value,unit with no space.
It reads 337.5,°
